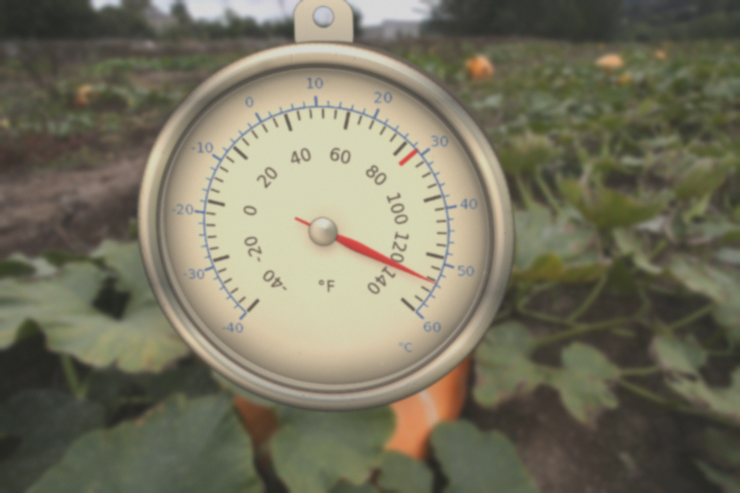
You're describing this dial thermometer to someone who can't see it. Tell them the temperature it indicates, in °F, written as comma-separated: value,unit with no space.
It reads 128,°F
